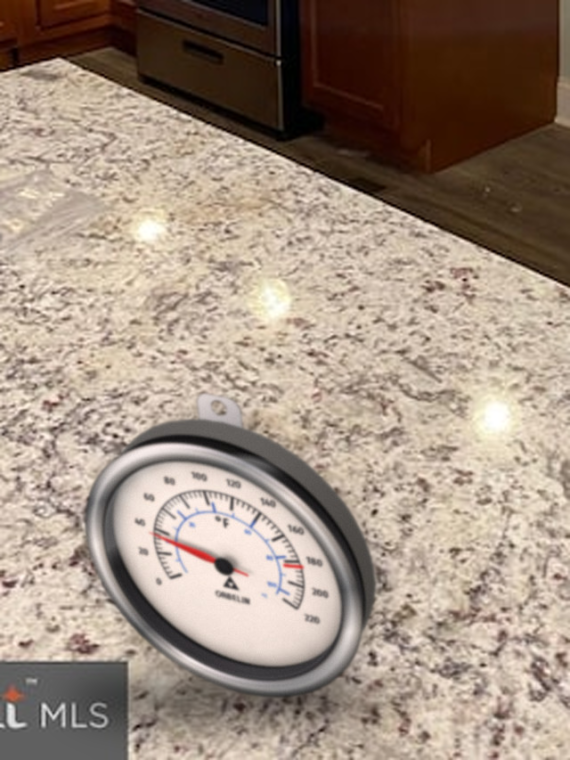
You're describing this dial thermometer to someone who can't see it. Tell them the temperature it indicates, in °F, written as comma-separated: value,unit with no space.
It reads 40,°F
